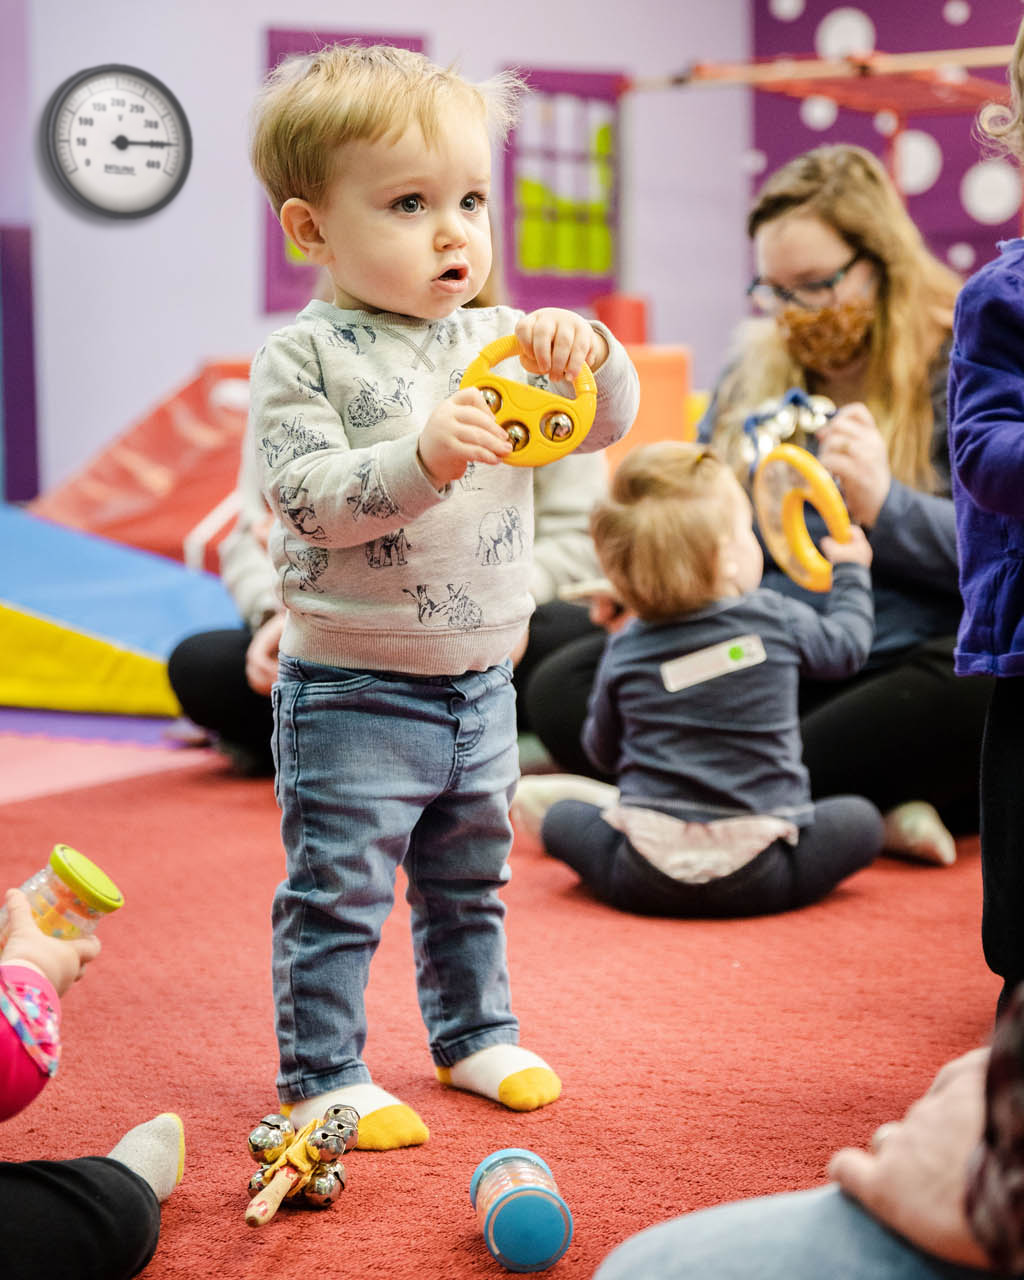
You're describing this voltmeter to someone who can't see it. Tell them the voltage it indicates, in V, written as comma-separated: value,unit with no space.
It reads 350,V
